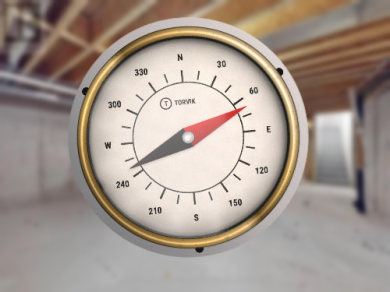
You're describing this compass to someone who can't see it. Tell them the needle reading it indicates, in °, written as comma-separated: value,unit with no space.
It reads 67.5,°
